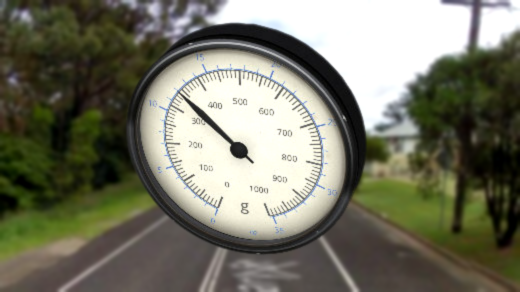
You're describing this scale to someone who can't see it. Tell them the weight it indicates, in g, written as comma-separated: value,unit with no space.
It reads 350,g
